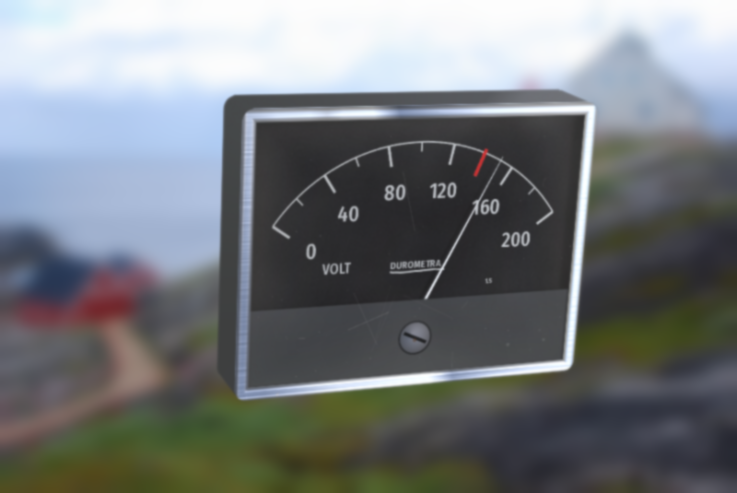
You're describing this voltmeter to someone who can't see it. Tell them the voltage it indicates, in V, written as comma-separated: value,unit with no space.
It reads 150,V
